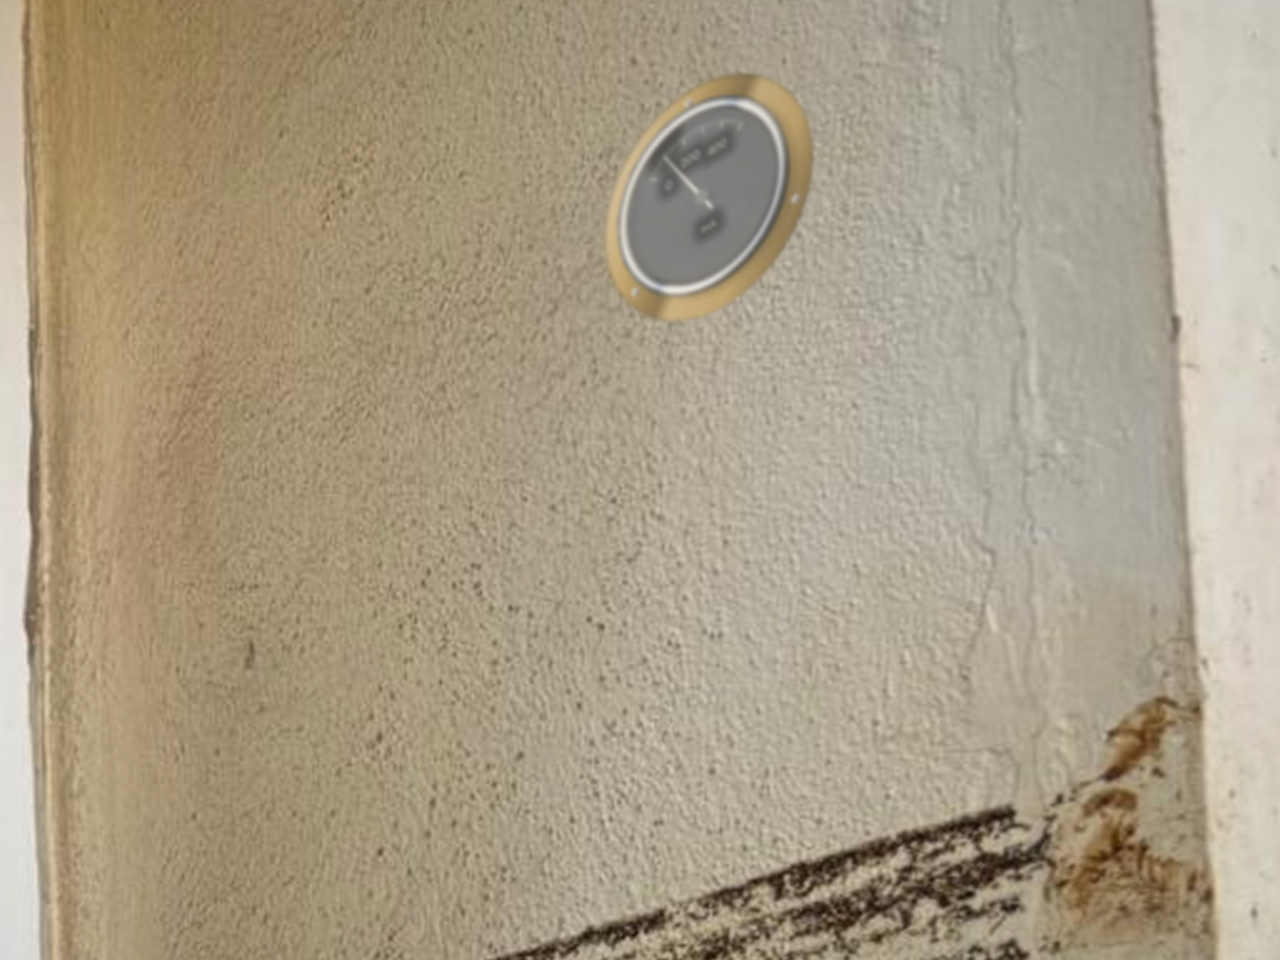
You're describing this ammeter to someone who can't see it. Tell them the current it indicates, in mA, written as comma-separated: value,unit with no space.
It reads 100,mA
